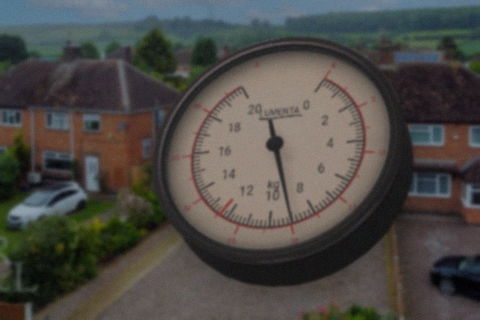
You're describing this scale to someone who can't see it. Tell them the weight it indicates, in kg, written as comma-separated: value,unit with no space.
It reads 9,kg
